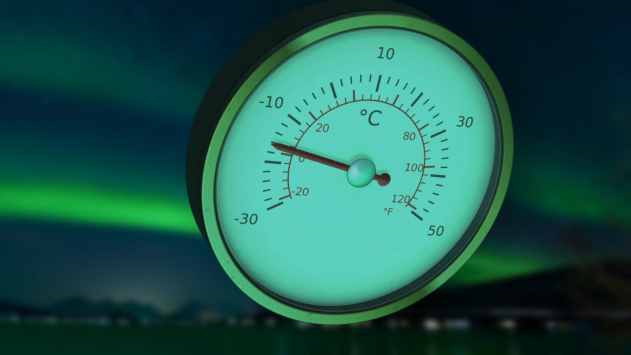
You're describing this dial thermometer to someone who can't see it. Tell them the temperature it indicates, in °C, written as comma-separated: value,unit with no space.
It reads -16,°C
